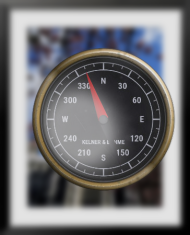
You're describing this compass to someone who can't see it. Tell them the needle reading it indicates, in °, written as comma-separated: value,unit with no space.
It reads 340,°
